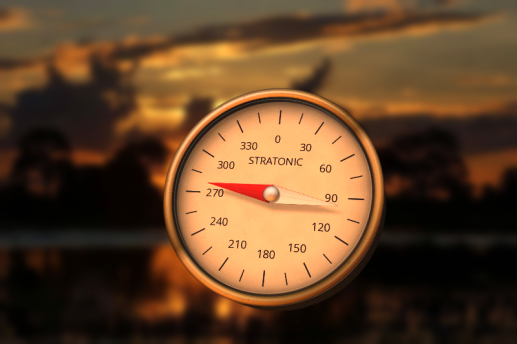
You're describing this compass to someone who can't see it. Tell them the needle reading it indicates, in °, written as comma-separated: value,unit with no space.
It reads 277.5,°
